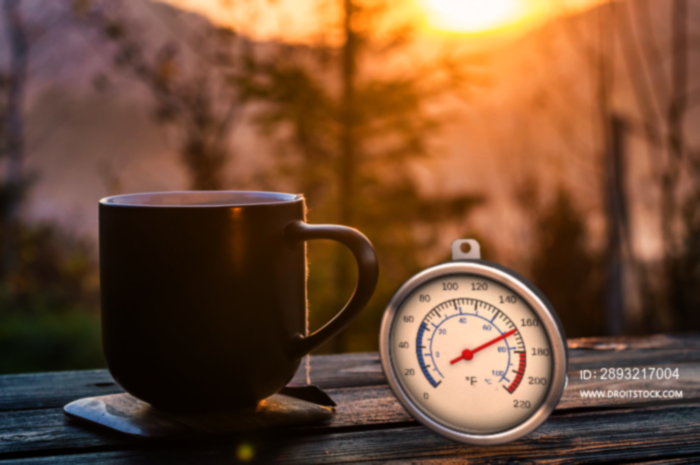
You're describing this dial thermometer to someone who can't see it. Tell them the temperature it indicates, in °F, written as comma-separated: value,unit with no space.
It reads 160,°F
